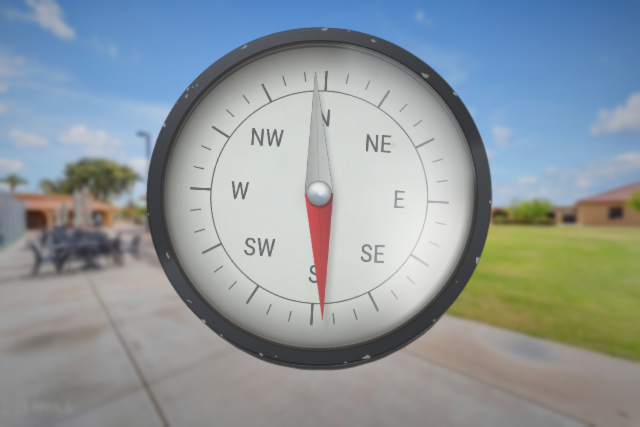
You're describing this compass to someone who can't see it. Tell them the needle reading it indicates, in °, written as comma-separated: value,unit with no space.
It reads 175,°
